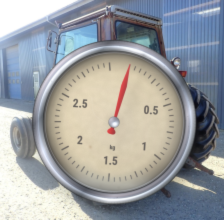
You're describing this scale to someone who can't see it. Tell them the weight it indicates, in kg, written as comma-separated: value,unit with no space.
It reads 0,kg
